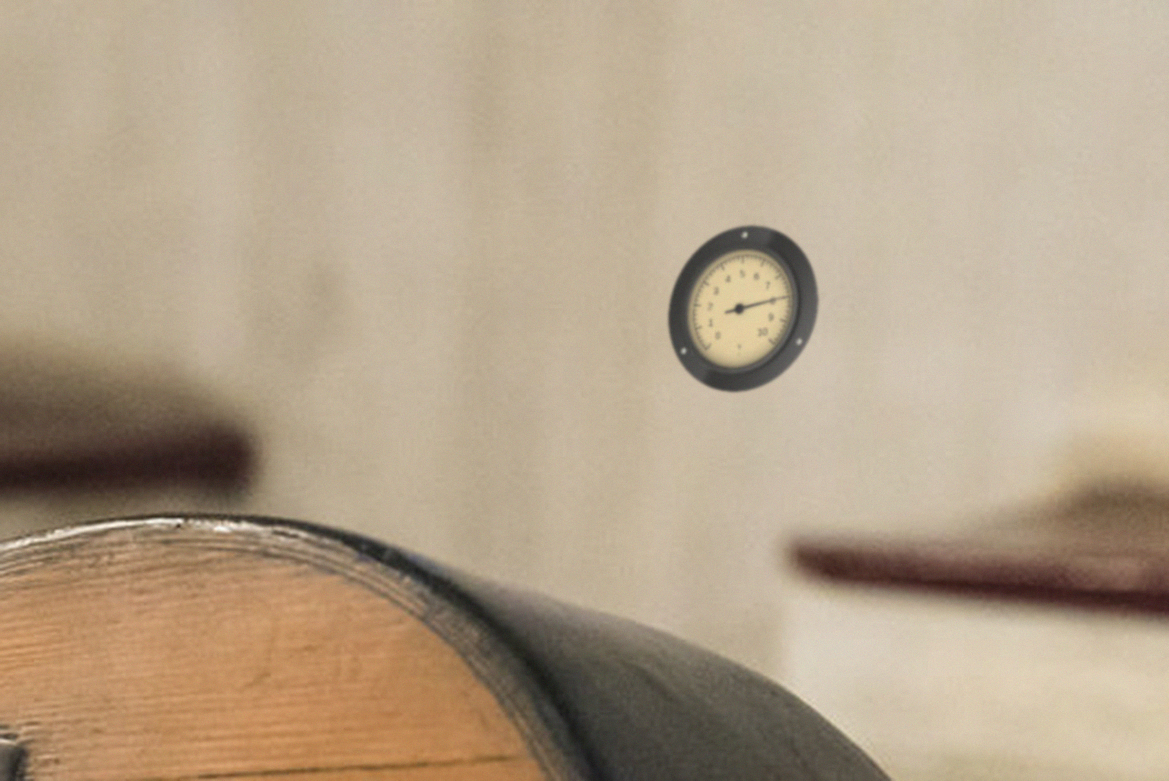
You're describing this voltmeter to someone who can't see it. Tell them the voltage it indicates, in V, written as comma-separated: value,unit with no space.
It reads 8,V
